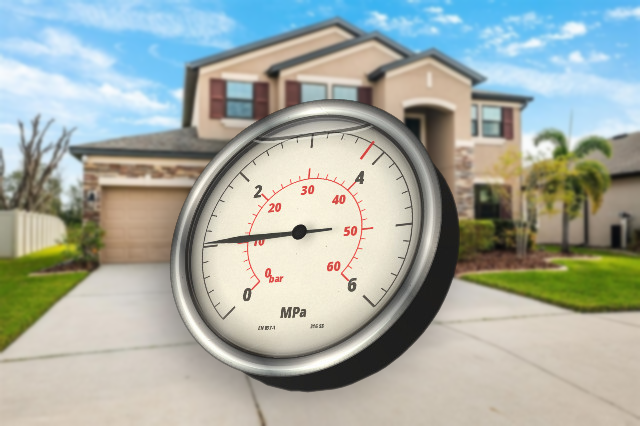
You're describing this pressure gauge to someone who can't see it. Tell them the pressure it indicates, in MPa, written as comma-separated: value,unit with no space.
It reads 1,MPa
